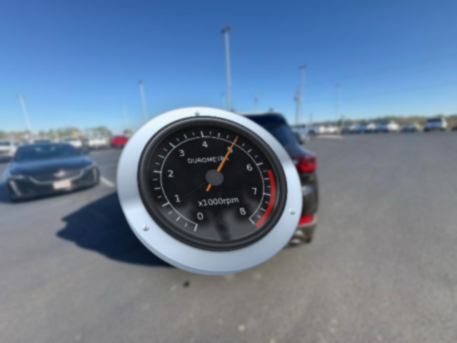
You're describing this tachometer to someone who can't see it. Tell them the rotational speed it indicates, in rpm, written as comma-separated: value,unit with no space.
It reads 5000,rpm
